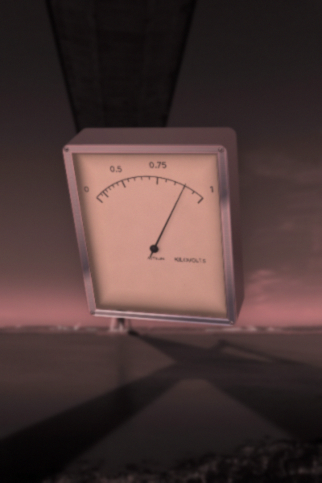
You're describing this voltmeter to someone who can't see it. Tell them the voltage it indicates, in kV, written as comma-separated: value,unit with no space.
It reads 0.9,kV
